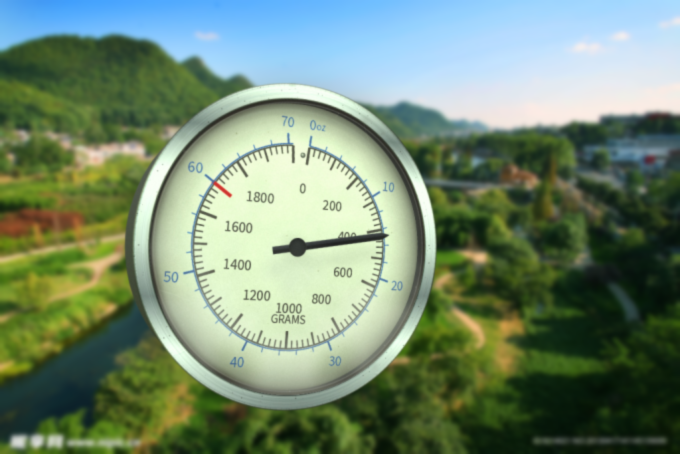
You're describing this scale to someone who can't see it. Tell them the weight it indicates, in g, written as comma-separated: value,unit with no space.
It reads 420,g
